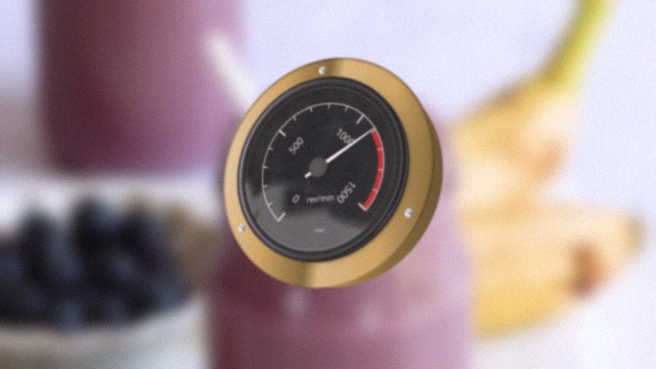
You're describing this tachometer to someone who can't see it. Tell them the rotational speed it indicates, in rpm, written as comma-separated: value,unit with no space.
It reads 1100,rpm
